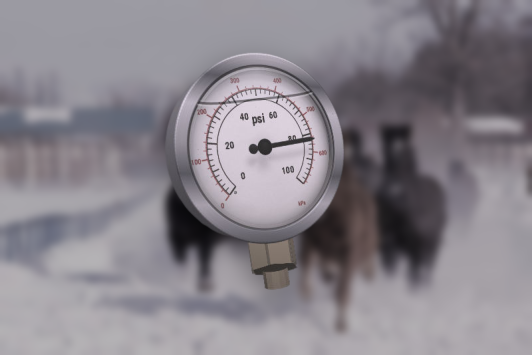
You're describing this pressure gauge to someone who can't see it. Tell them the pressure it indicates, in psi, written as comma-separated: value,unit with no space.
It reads 82,psi
